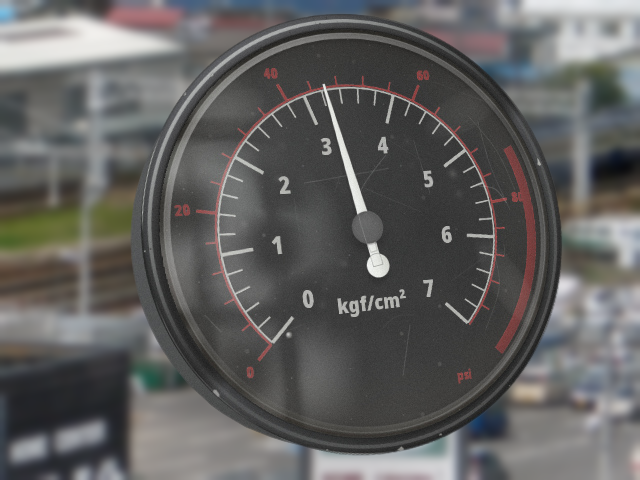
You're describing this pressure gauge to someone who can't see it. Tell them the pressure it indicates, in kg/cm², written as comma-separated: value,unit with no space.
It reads 3.2,kg/cm²
